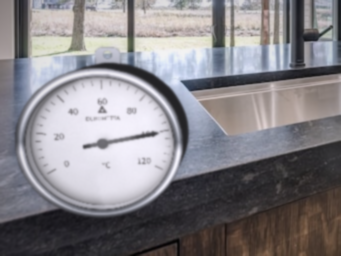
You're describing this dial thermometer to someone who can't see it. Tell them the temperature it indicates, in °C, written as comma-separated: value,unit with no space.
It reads 100,°C
